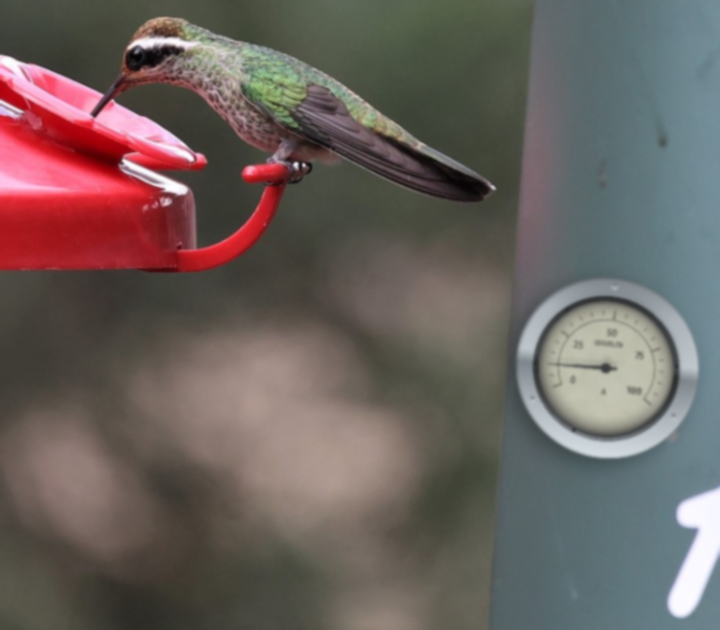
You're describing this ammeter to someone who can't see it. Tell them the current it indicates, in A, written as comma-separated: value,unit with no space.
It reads 10,A
